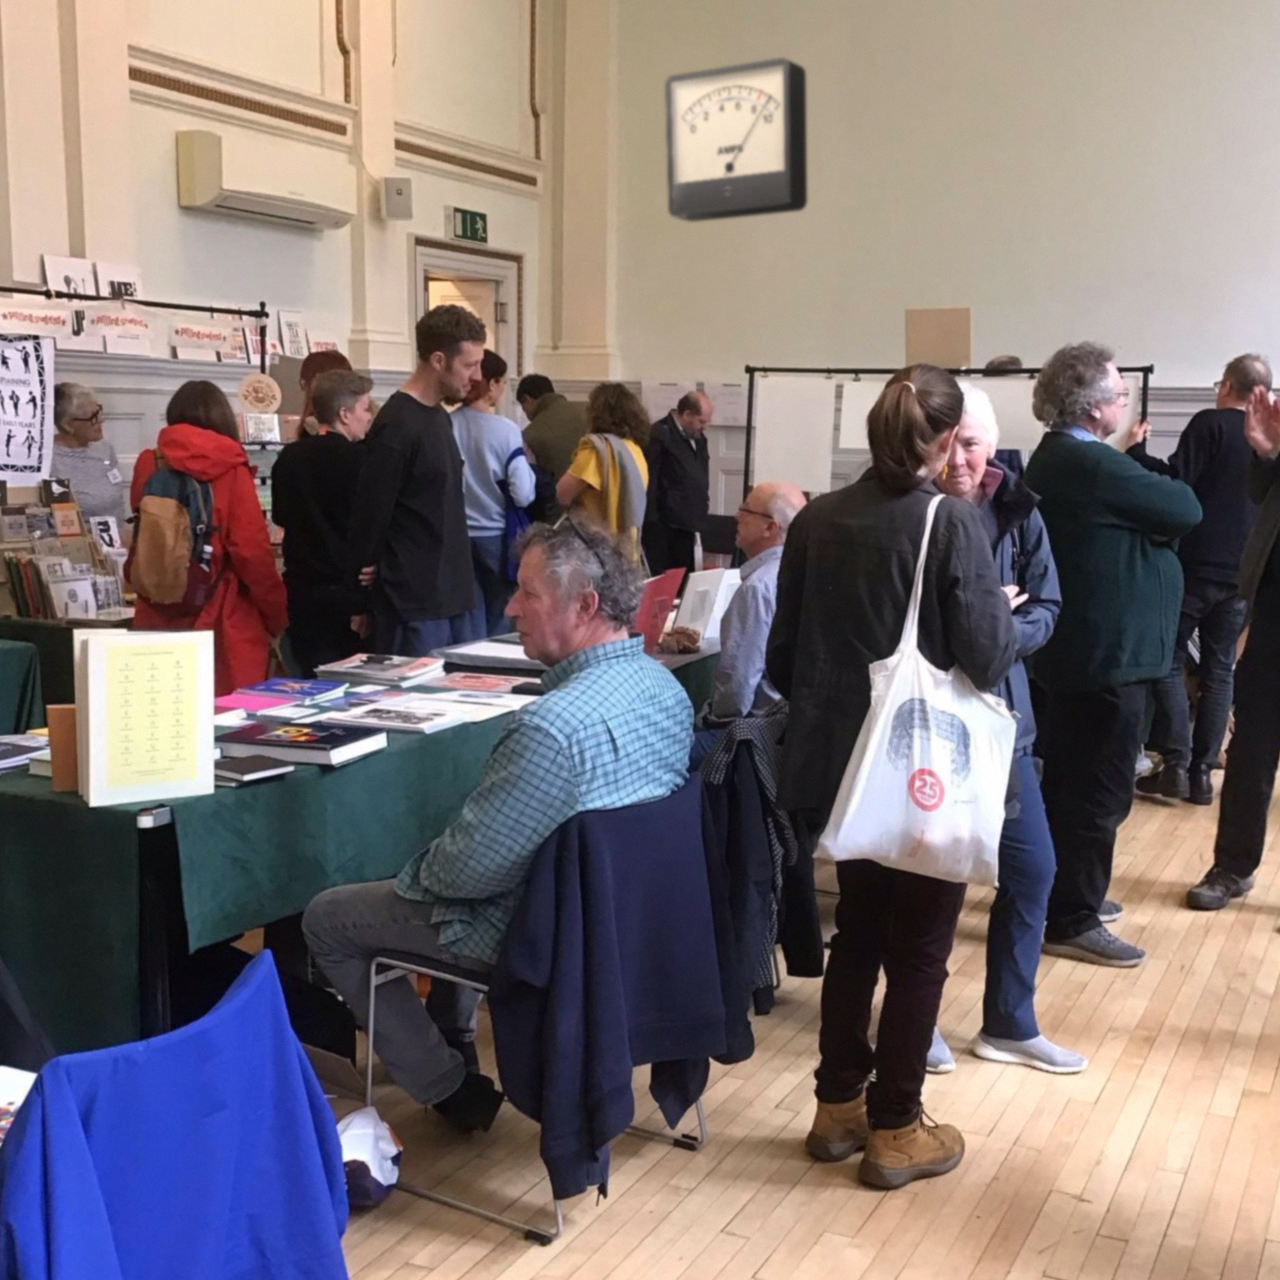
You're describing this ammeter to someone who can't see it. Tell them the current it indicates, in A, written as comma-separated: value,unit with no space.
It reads 9,A
